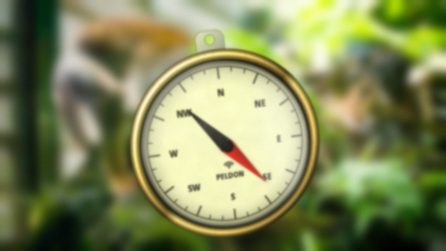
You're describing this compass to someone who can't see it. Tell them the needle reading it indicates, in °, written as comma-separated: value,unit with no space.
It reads 140,°
